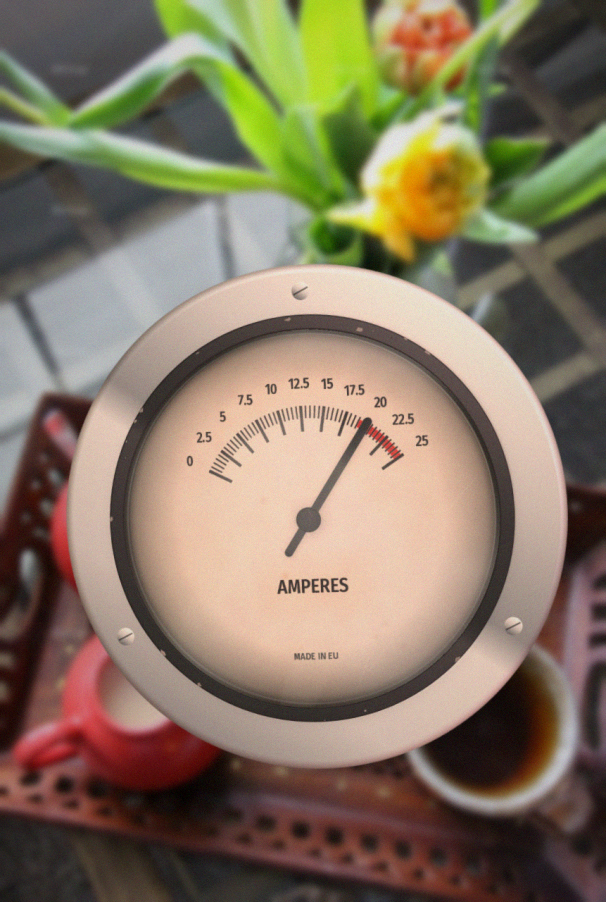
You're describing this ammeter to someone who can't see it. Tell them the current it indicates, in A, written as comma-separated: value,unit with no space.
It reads 20,A
